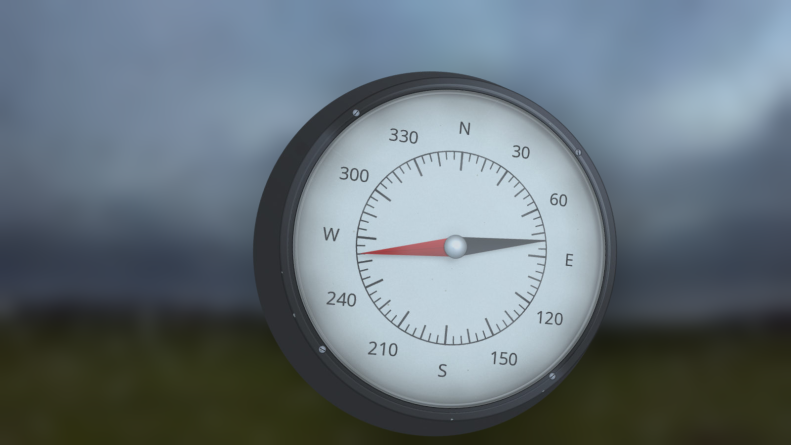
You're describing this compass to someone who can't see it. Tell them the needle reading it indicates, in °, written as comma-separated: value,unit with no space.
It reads 260,°
